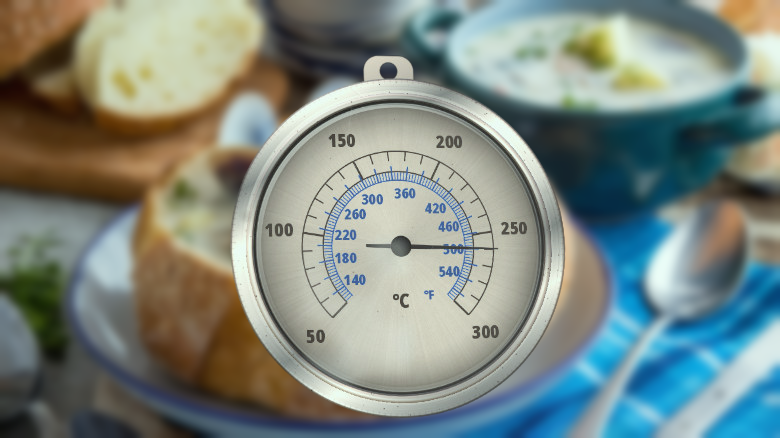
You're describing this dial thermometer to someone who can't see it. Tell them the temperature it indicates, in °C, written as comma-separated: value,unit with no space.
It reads 260,°C
